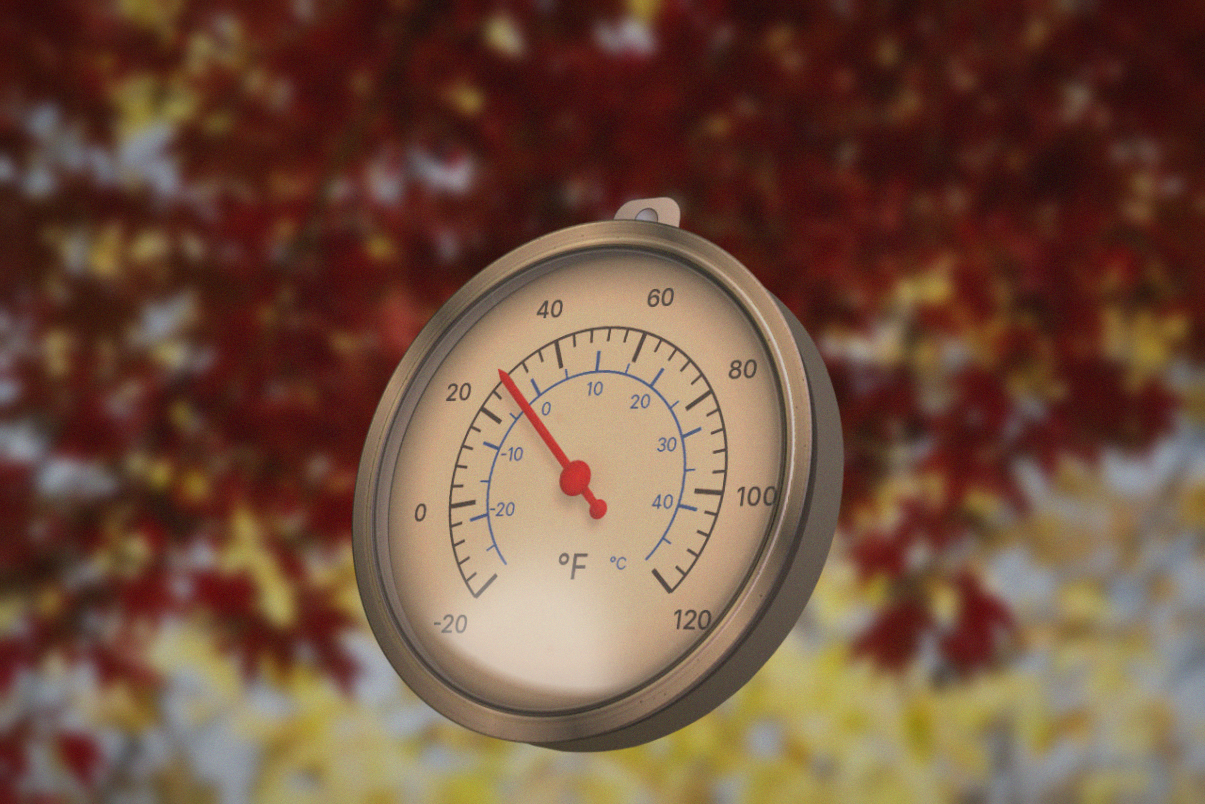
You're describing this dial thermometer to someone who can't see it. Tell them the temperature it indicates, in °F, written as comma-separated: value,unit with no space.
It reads 28,°F
